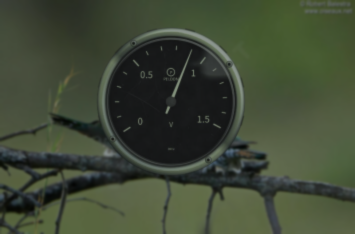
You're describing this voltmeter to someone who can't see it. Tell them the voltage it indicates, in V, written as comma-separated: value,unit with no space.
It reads 0.9,V
